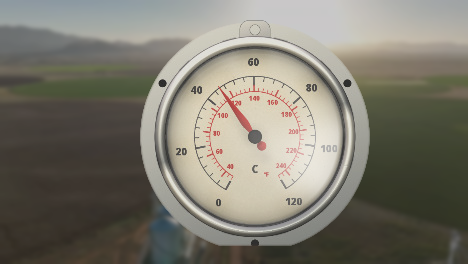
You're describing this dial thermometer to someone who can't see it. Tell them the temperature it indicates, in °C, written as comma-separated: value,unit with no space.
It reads 46,°C
